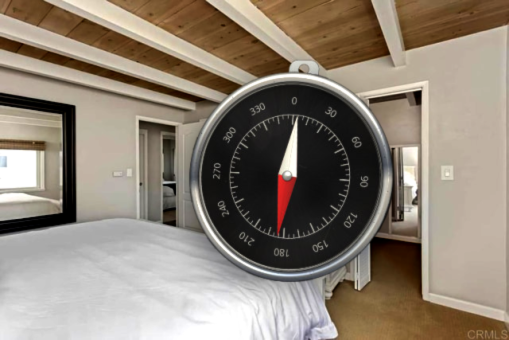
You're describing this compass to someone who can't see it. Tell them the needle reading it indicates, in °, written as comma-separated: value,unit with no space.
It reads 185,°
